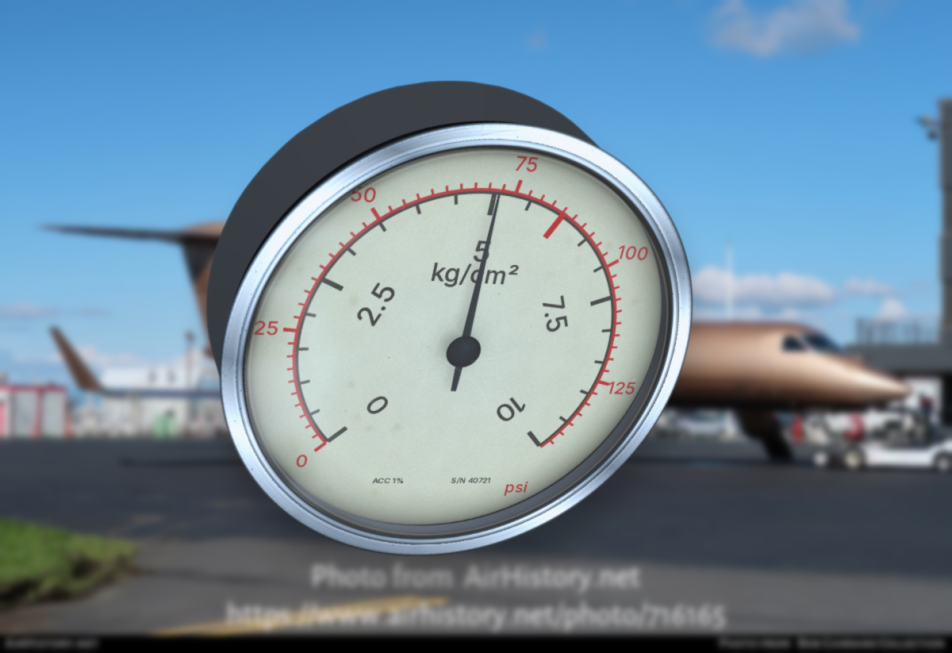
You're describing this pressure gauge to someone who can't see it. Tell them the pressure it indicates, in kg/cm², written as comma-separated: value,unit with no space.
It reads 5,kg/cm²
